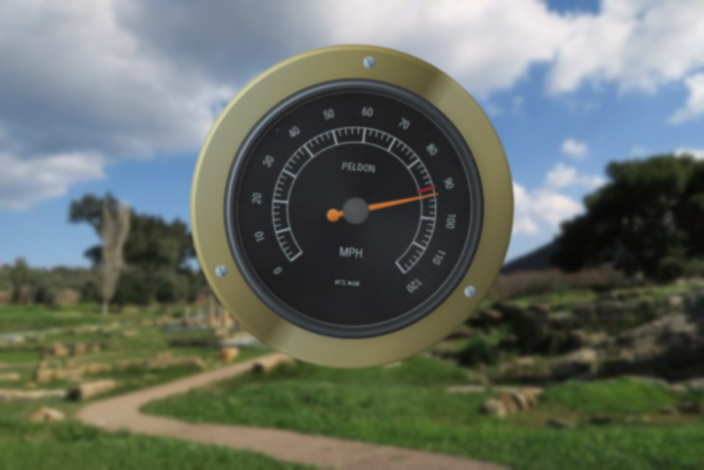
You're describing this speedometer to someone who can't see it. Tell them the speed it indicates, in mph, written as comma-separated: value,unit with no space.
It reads 92,mph
